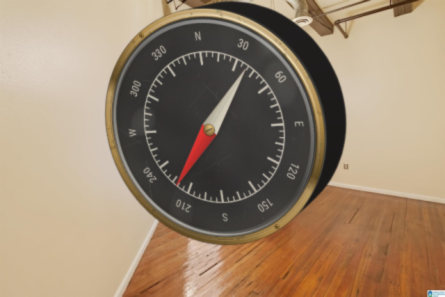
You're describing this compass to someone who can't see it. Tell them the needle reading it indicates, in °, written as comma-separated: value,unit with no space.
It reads 220,°
